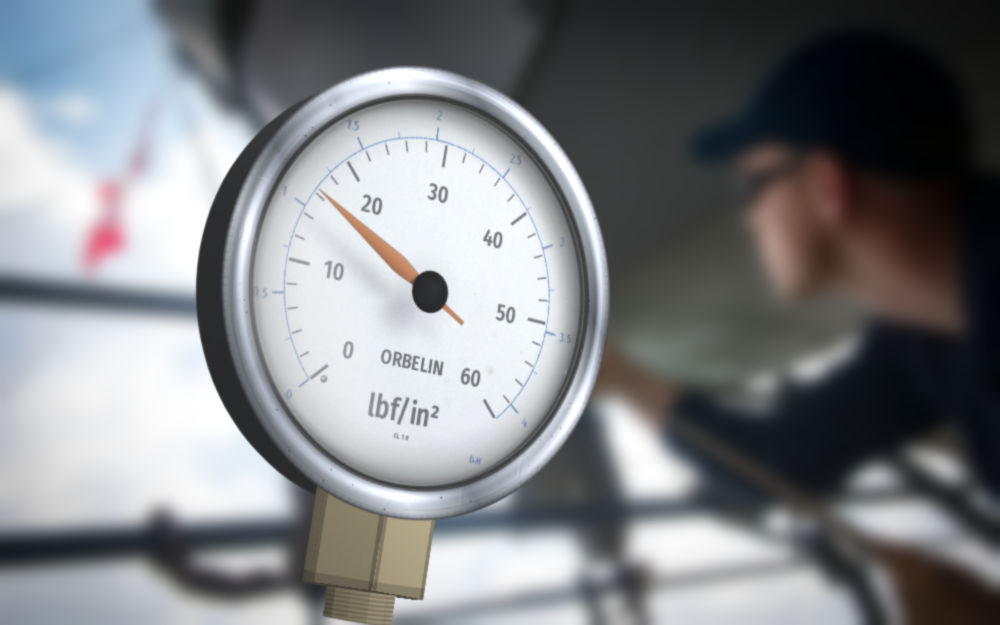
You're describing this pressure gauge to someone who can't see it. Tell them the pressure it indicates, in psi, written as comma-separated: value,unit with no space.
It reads 16,psi
